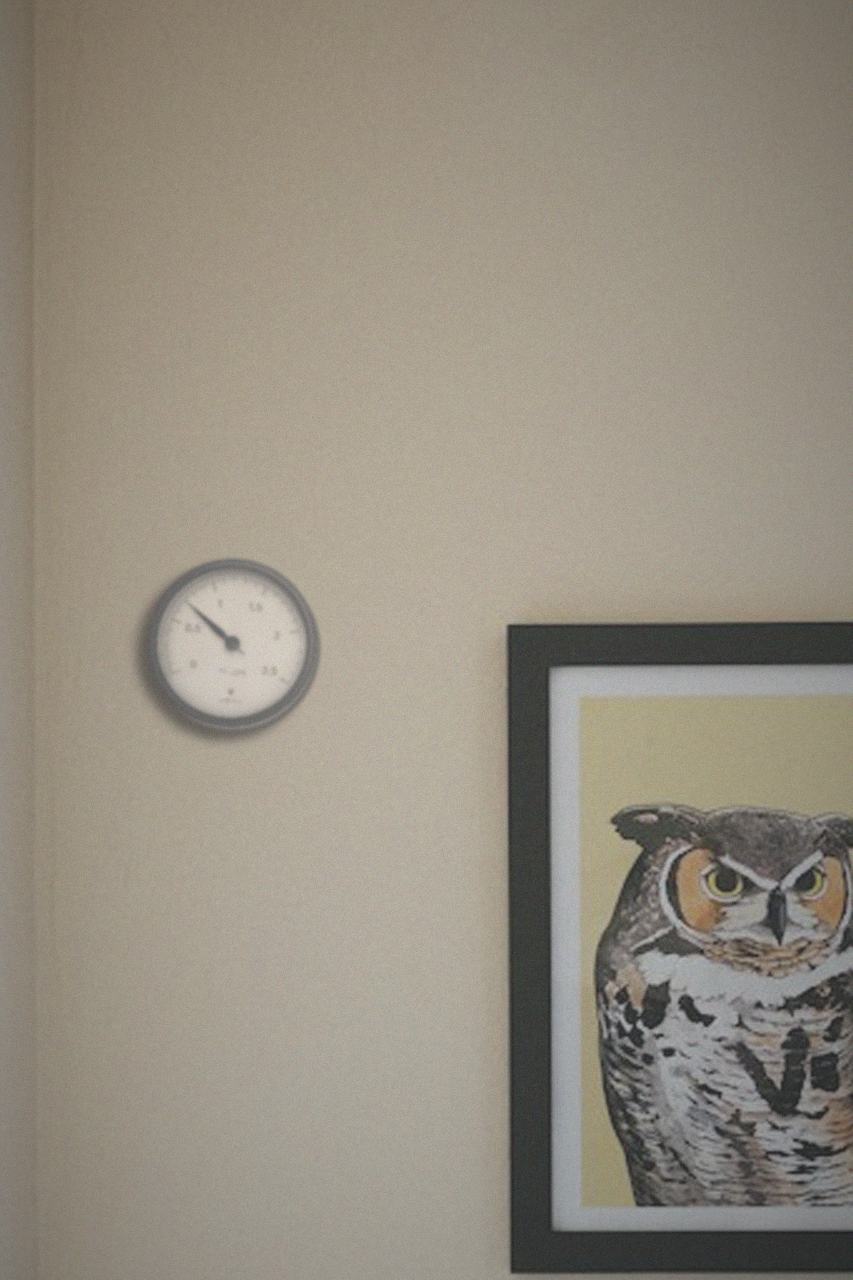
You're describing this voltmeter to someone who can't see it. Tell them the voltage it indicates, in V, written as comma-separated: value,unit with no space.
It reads 0.7,V
